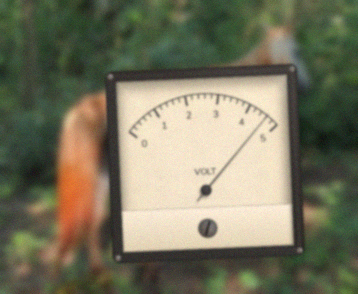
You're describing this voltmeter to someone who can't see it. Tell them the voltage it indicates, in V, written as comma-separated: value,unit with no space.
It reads 4.6,V
